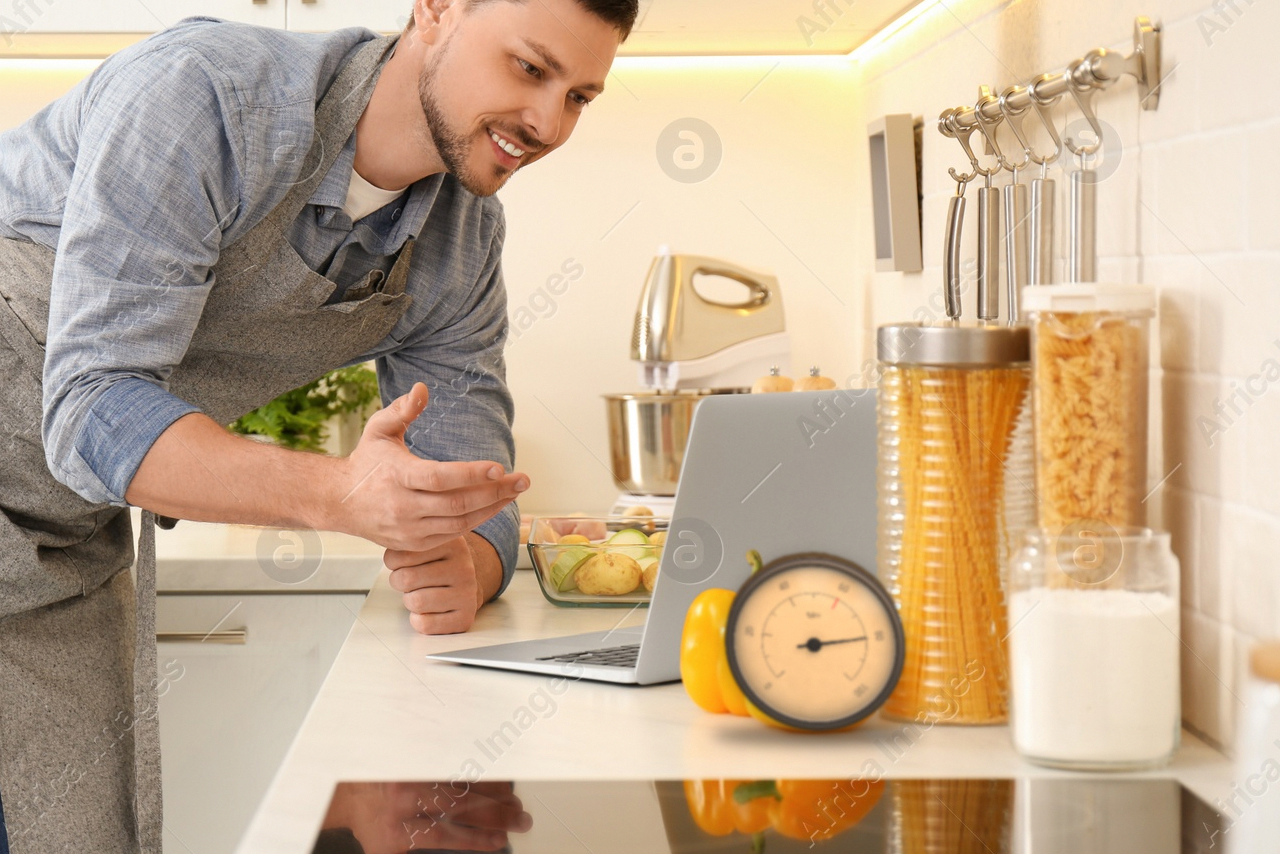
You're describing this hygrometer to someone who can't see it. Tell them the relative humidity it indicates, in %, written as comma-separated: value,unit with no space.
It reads 80,%
